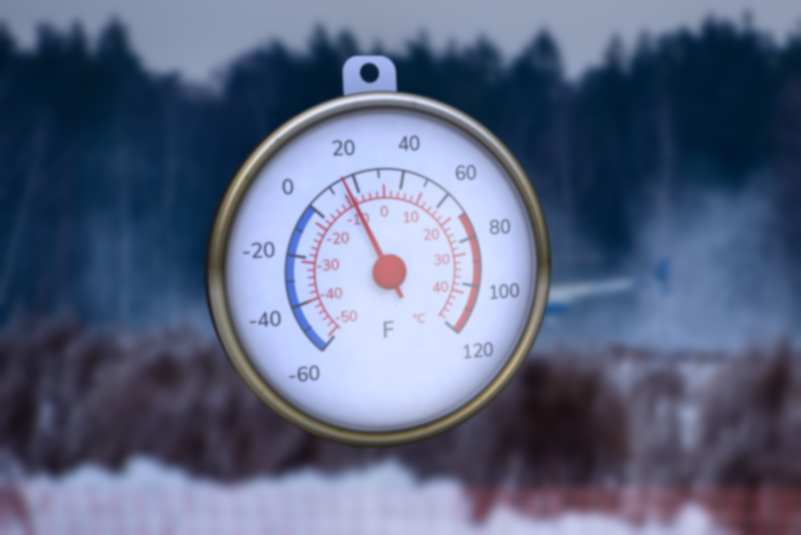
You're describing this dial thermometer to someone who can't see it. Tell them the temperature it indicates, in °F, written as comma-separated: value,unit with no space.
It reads 15,°F
